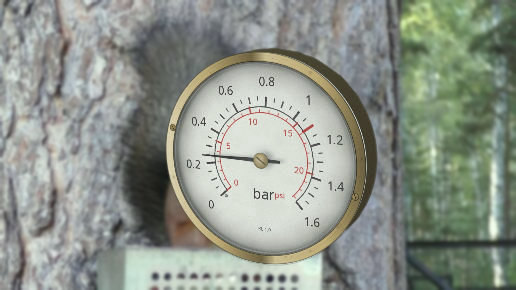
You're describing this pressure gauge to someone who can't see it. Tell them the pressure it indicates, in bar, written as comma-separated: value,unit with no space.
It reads 0.25,bar
